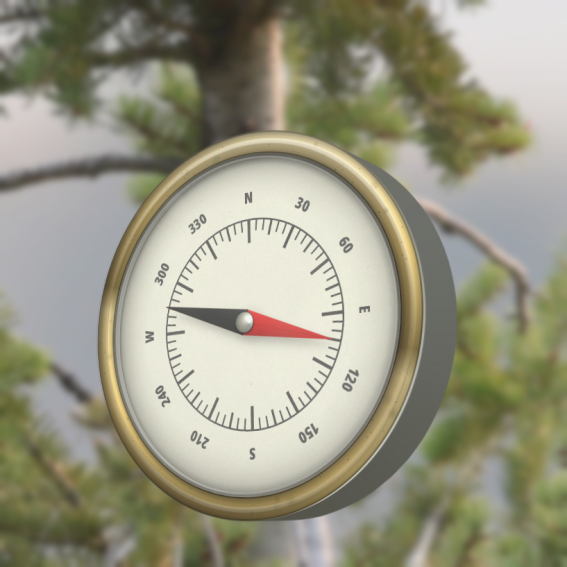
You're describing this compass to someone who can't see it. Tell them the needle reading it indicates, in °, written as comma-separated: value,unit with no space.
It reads 105,°
